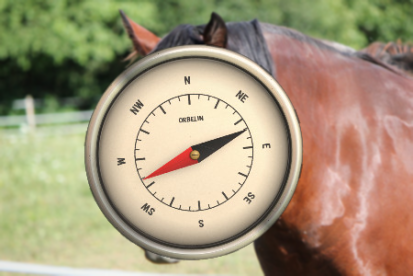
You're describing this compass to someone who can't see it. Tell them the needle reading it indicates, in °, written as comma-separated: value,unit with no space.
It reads 250,°
